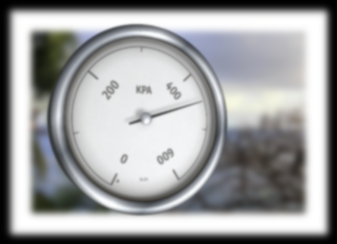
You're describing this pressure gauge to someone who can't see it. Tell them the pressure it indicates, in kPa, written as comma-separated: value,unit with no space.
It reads 450,kPa
